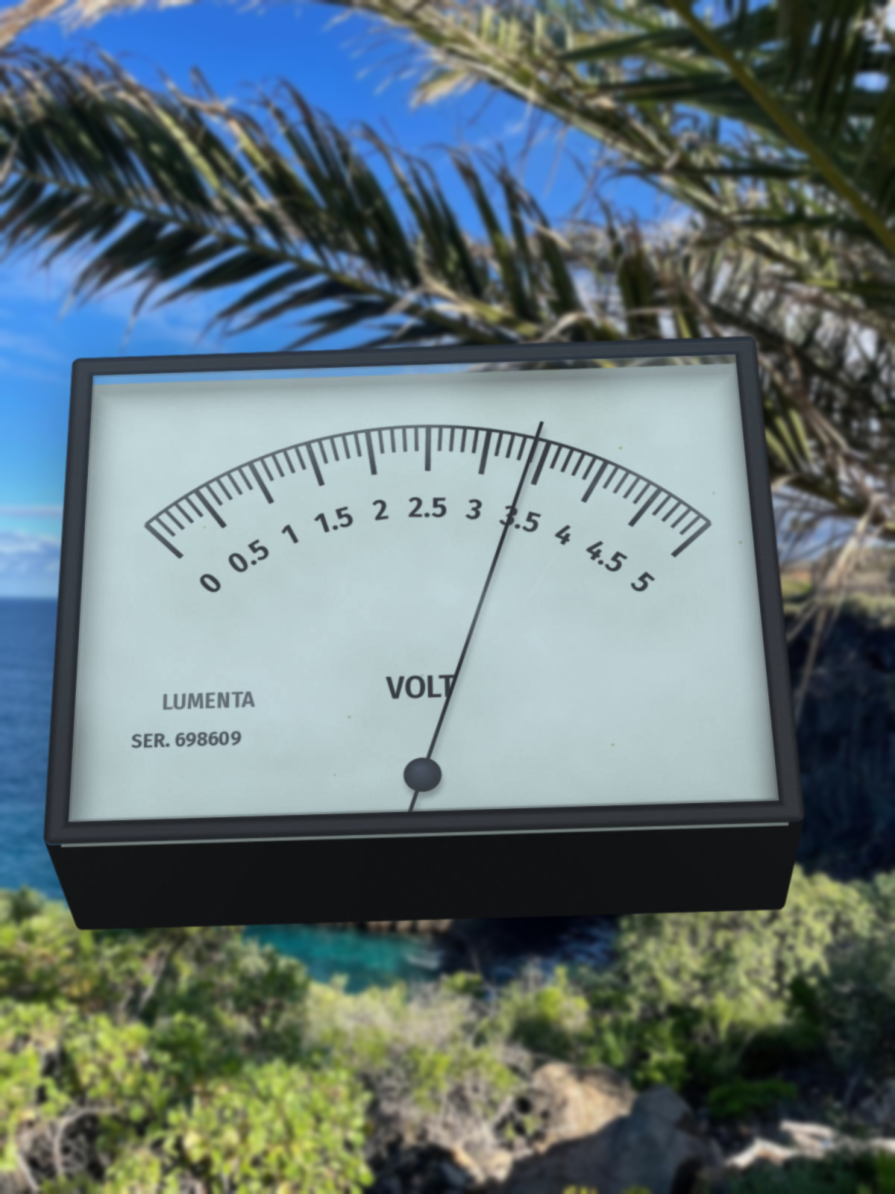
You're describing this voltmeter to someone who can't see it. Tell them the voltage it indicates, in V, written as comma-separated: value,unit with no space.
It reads 3.4,V
